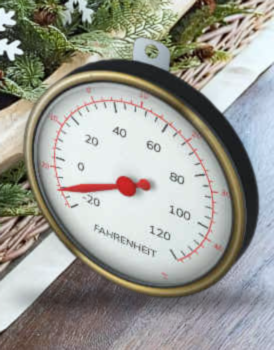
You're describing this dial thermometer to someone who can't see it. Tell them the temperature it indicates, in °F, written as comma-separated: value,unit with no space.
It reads -12,°F
